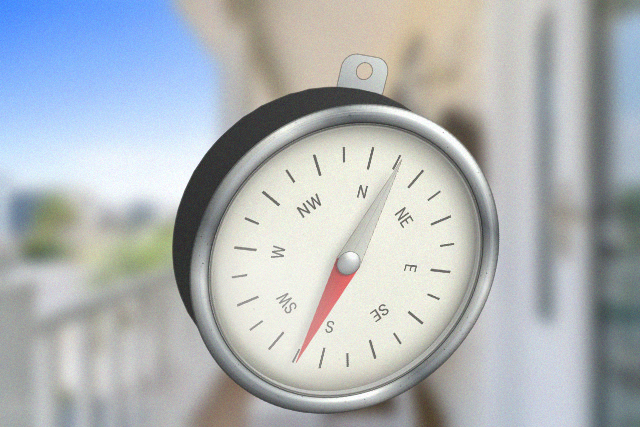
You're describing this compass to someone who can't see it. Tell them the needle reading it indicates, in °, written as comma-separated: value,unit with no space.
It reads 195,°
